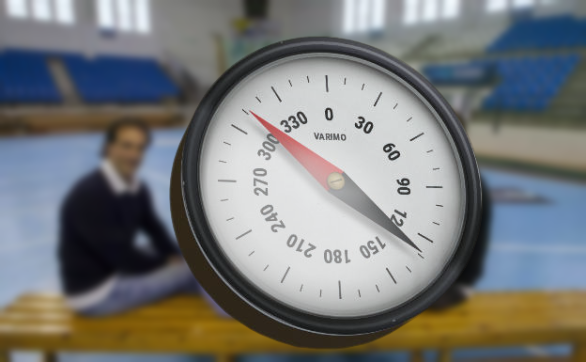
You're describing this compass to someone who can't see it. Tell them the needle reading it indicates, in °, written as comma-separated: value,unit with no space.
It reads 310,°
